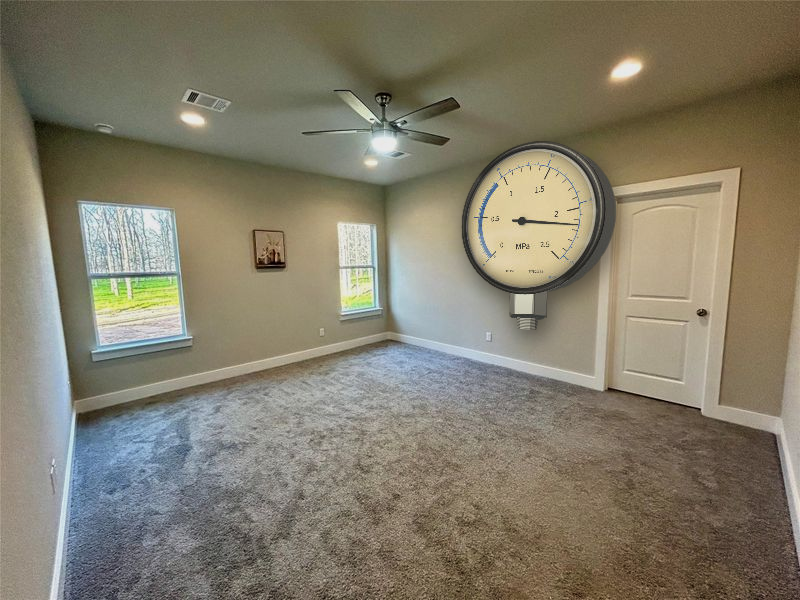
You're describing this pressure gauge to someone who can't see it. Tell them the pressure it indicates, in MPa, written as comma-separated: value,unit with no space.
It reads 2.15,MPa
